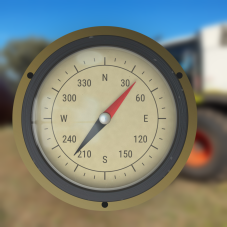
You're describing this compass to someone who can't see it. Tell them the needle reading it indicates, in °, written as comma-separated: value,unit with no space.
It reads 40,°
